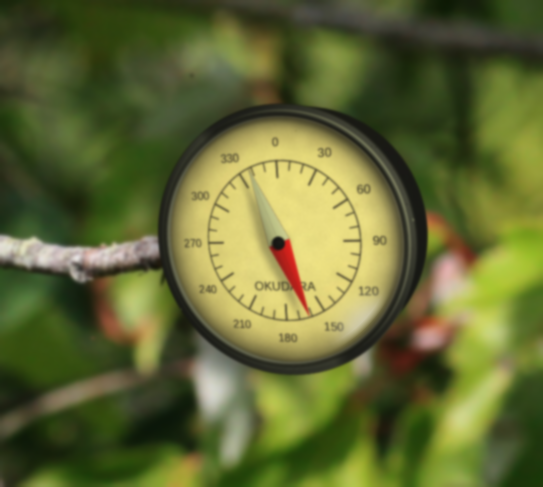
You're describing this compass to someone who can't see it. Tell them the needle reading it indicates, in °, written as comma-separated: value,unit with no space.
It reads 160,°
